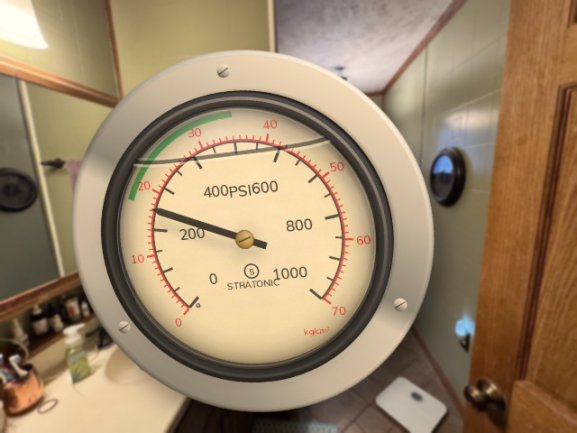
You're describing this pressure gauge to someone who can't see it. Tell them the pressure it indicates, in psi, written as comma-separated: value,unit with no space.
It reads 250,psi
